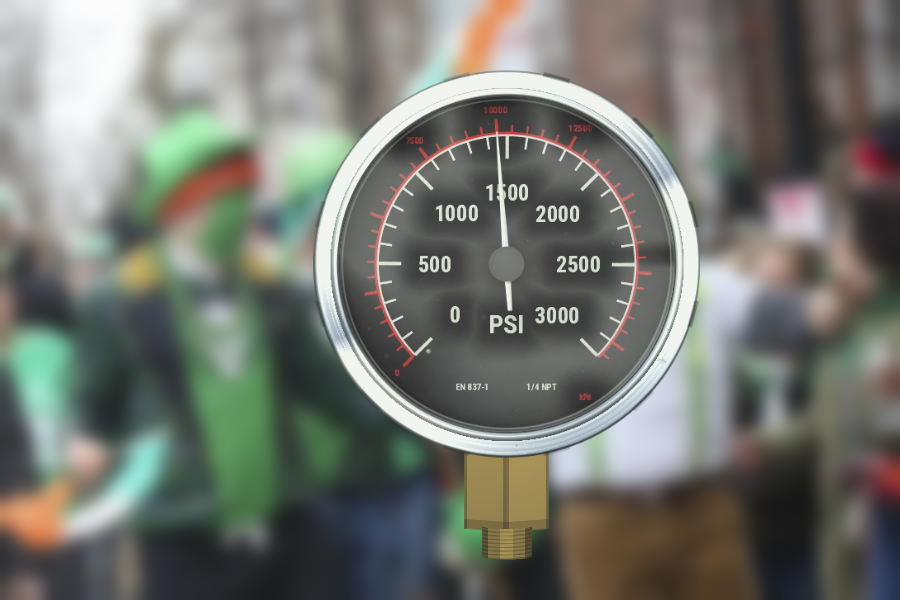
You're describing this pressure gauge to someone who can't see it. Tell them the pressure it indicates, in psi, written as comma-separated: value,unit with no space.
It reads 1450,psi
